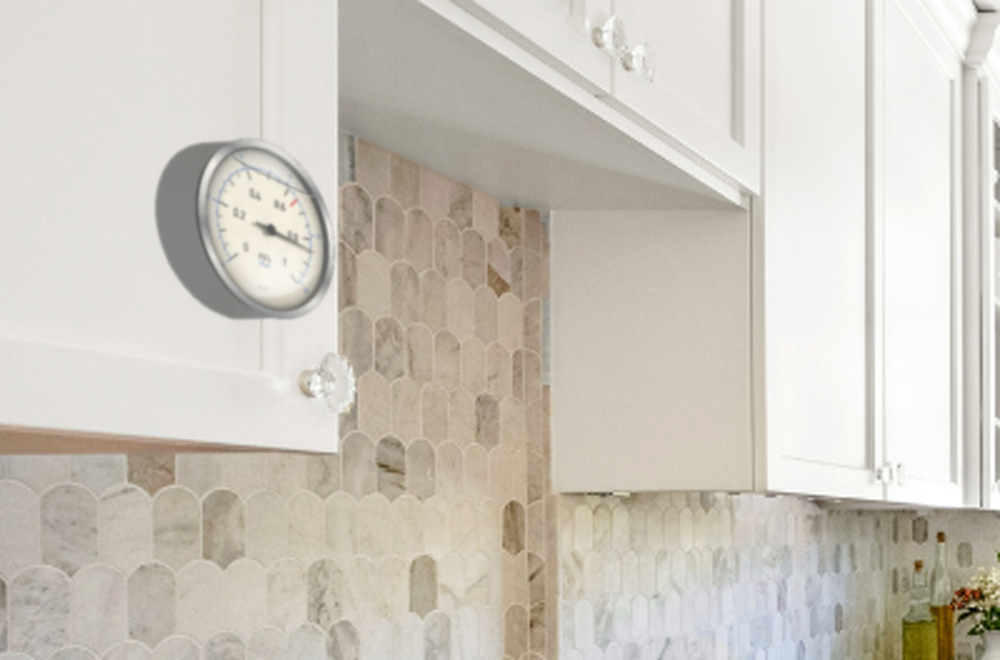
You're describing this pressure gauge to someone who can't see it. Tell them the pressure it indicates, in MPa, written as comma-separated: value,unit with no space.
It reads 0.85,MPa
